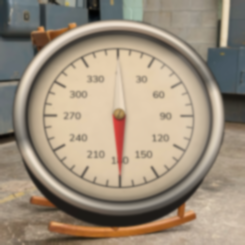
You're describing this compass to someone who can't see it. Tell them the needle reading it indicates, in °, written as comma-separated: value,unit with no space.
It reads 180,°
